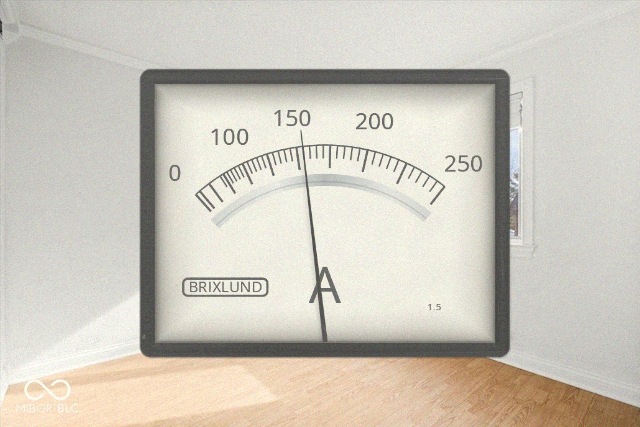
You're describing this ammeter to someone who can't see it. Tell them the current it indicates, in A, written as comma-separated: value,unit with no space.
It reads 155,A
